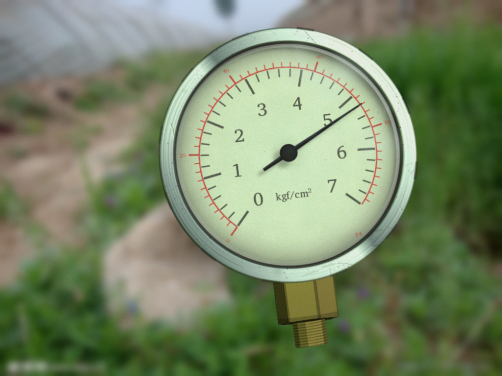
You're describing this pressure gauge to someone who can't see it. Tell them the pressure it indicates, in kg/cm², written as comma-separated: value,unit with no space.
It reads 5.2,kg/cm²
